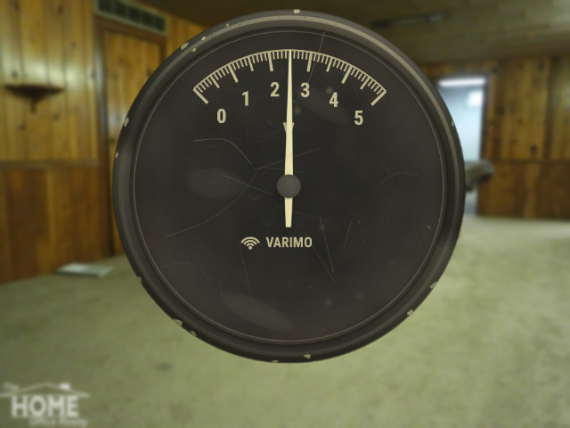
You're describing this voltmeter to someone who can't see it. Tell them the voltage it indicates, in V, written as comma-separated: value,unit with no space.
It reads 2.5,V
